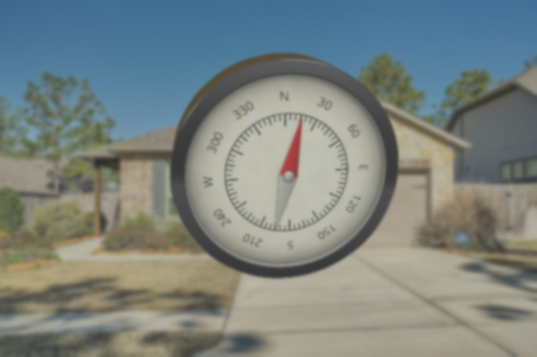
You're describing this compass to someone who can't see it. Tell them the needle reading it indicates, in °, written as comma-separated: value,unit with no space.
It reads 15,°
